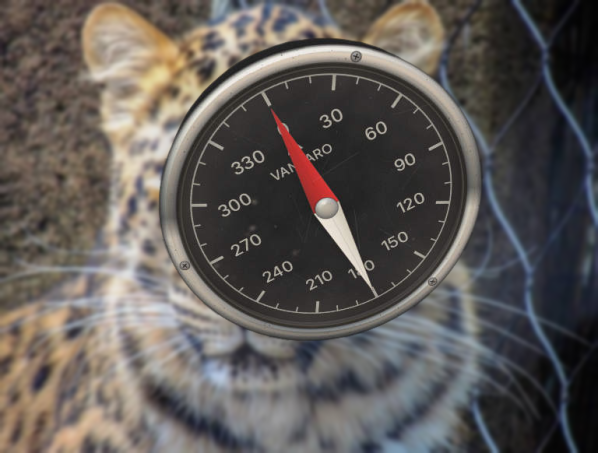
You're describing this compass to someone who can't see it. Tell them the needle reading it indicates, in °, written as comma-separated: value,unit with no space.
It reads 0,°
